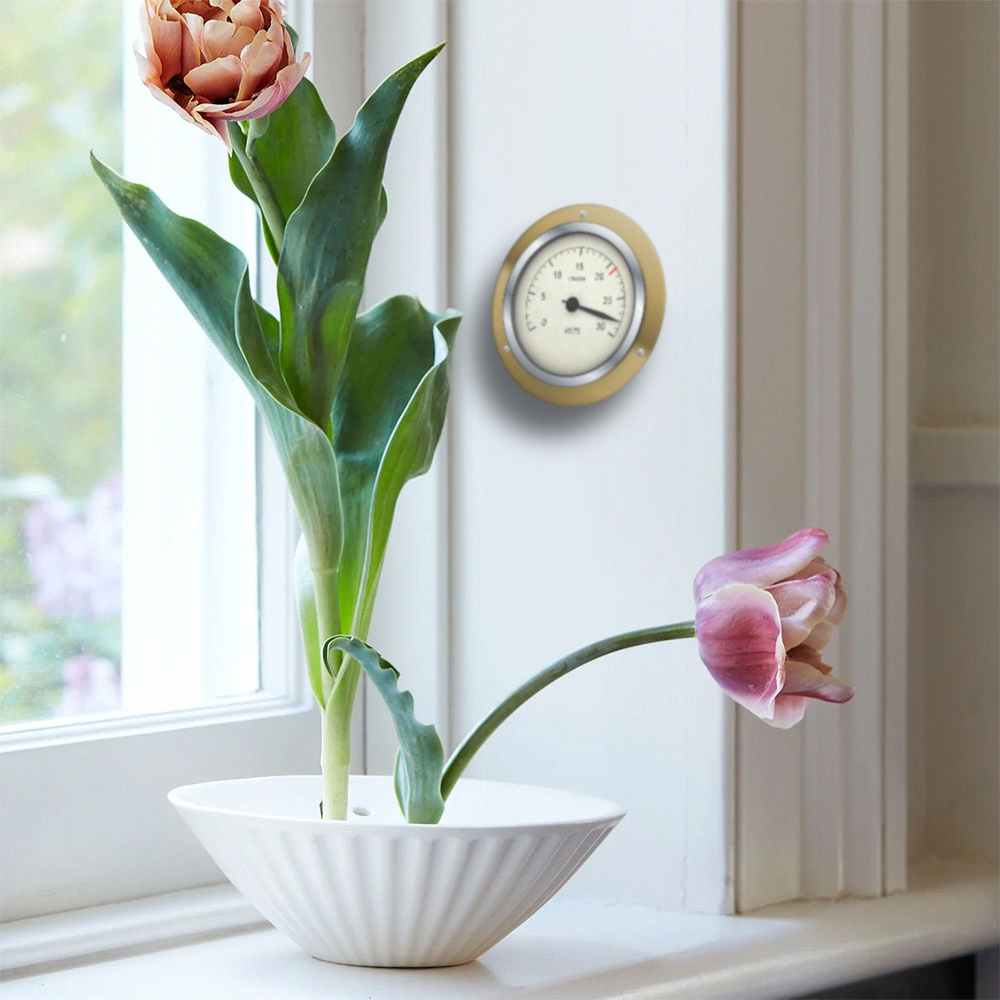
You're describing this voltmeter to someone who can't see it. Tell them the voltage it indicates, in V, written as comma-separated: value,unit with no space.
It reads 28,V
